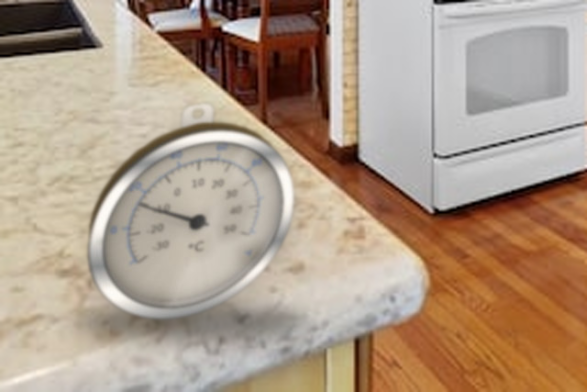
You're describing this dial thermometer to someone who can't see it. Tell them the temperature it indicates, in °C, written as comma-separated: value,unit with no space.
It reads -10,°C
